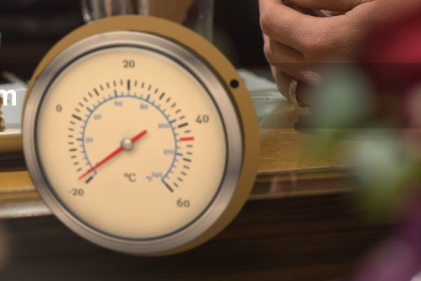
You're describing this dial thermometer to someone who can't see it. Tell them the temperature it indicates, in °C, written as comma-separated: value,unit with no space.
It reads -18,°C
